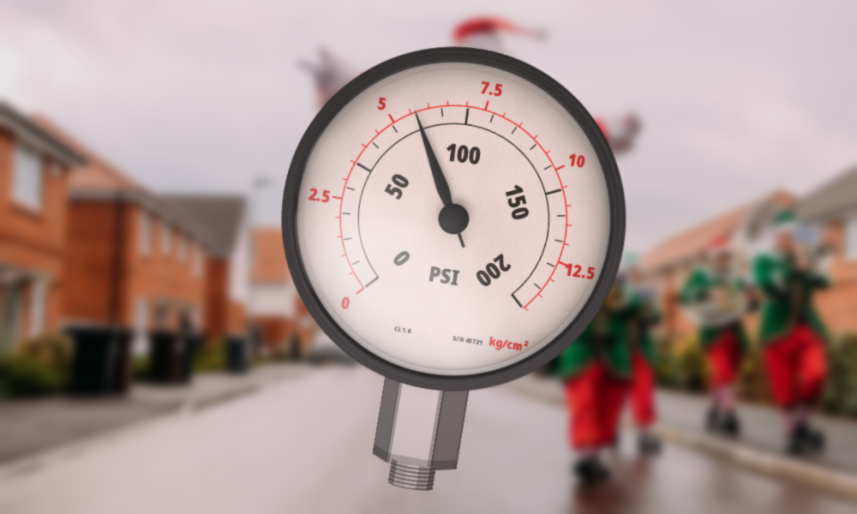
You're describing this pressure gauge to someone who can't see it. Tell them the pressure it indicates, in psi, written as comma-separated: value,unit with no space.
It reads 80,psi
